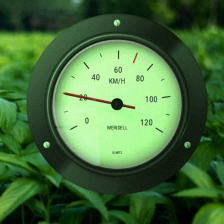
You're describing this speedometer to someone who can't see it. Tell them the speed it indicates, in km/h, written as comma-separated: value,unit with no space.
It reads 20,km/h
